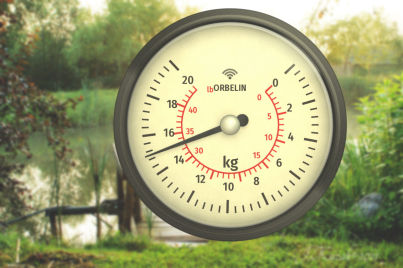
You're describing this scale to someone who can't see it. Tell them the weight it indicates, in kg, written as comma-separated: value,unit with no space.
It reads 15,kg
